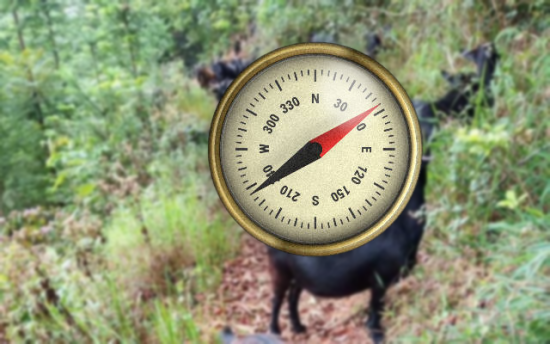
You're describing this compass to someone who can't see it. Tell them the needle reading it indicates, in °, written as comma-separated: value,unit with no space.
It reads 55,°
